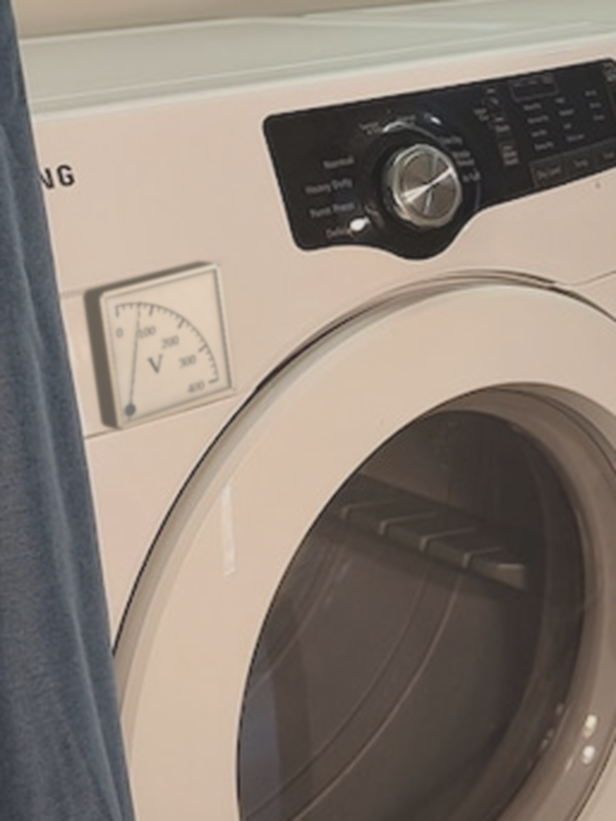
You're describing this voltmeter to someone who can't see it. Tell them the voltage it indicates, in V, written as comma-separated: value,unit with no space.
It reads 60,V
